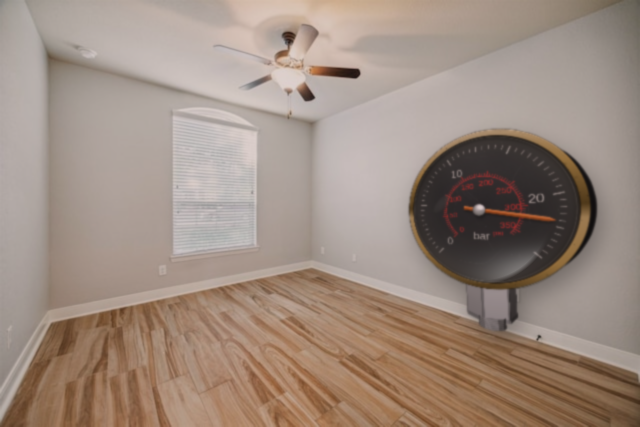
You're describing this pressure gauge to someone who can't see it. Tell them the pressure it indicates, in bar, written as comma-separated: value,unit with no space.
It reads 22,bar
